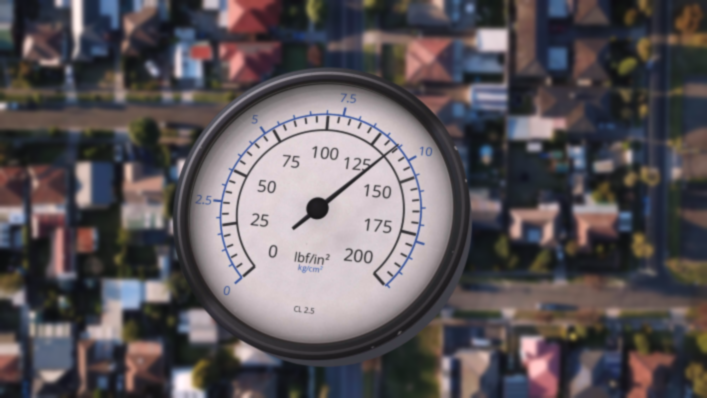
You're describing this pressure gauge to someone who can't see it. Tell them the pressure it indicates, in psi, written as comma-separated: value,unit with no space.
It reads 135,psi
